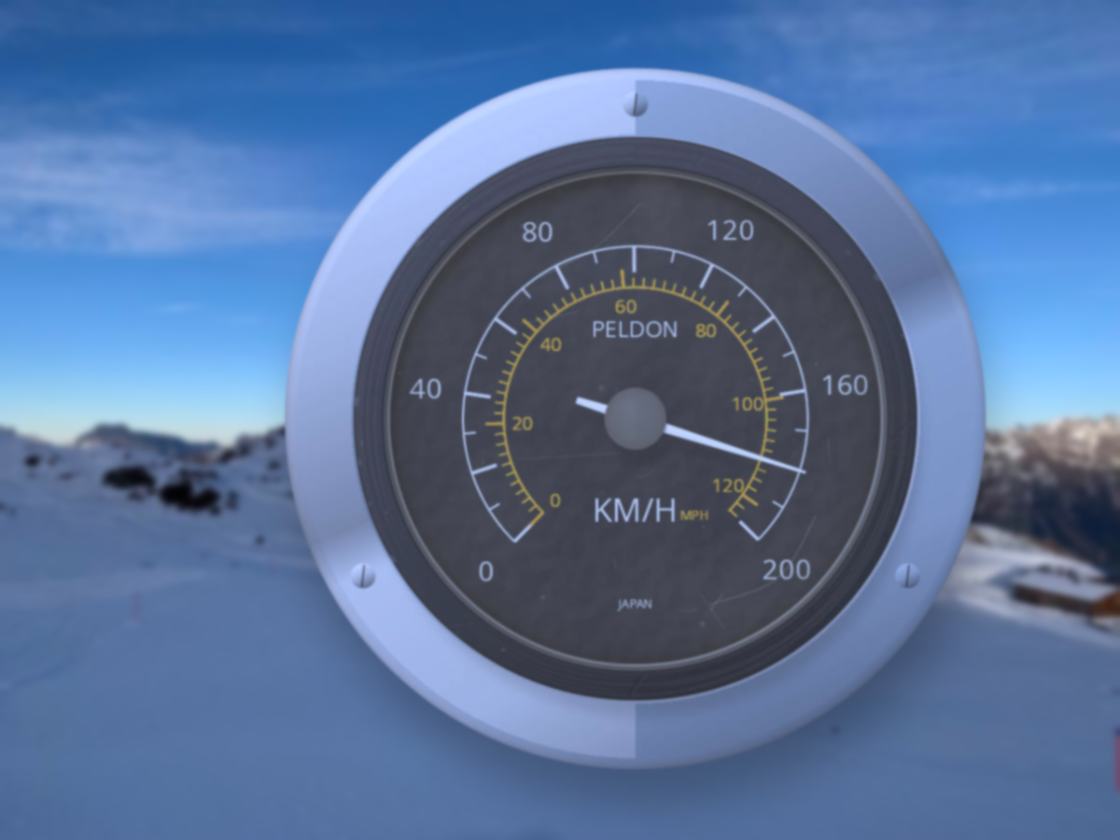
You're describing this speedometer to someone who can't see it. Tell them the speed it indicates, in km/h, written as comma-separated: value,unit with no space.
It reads 180,km/h
